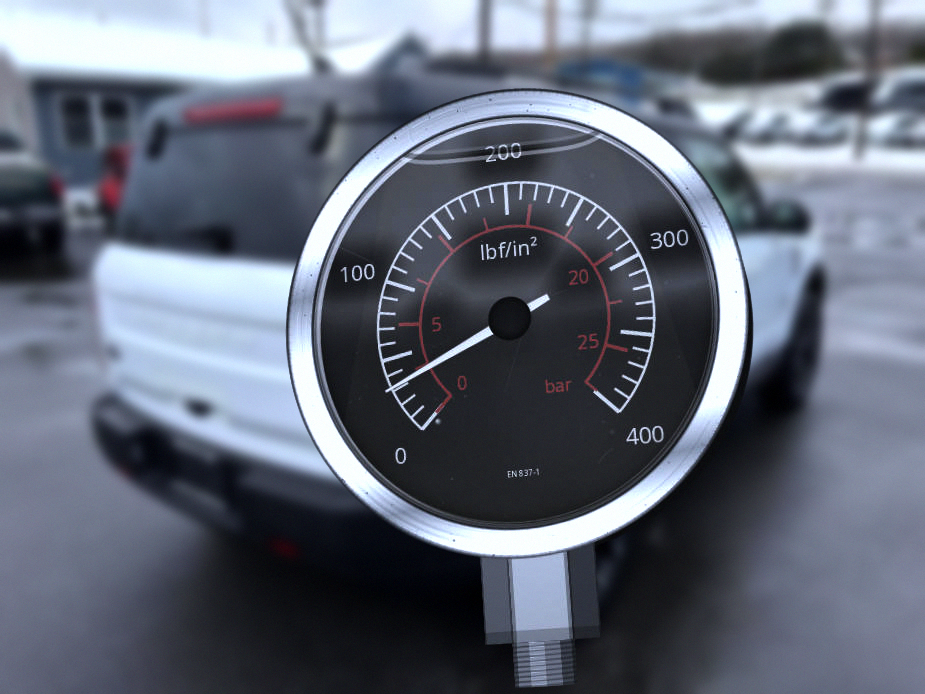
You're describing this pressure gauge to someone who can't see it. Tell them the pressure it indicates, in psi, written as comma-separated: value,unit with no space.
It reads 30,psi
